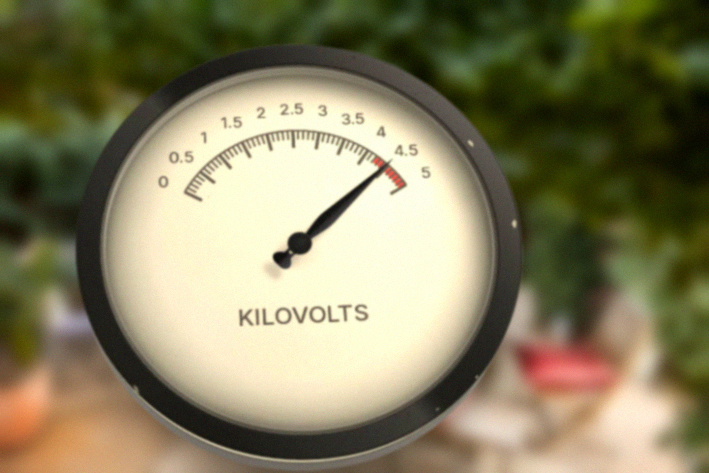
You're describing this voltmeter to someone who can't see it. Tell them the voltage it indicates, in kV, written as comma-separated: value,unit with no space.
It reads 4.5,kV
